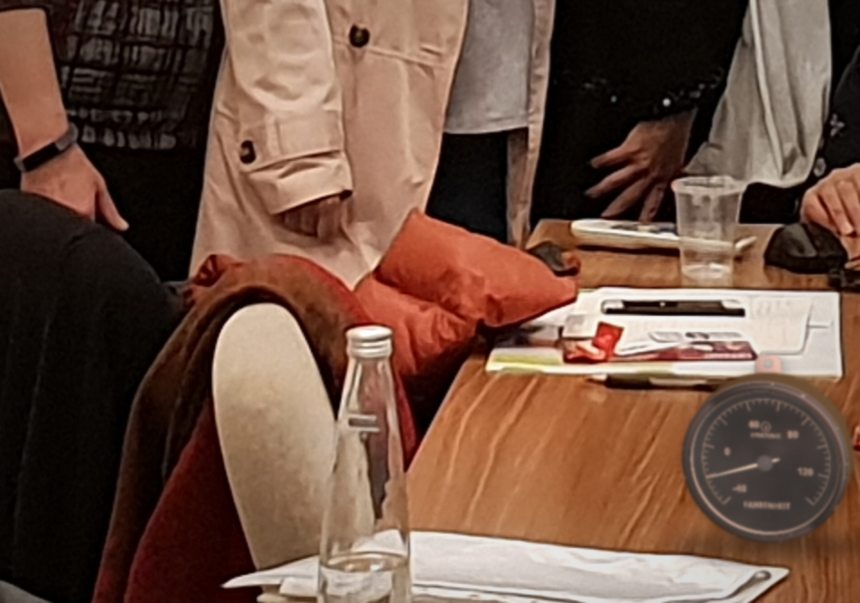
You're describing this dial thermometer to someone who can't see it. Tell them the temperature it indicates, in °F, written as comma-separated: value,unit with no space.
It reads -20,°F
